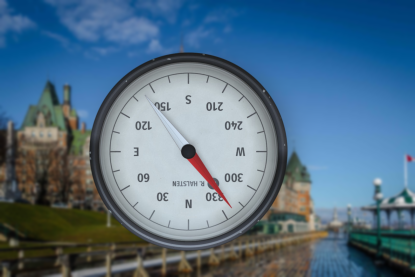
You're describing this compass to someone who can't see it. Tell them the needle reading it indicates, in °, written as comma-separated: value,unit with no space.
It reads 322.5,°
